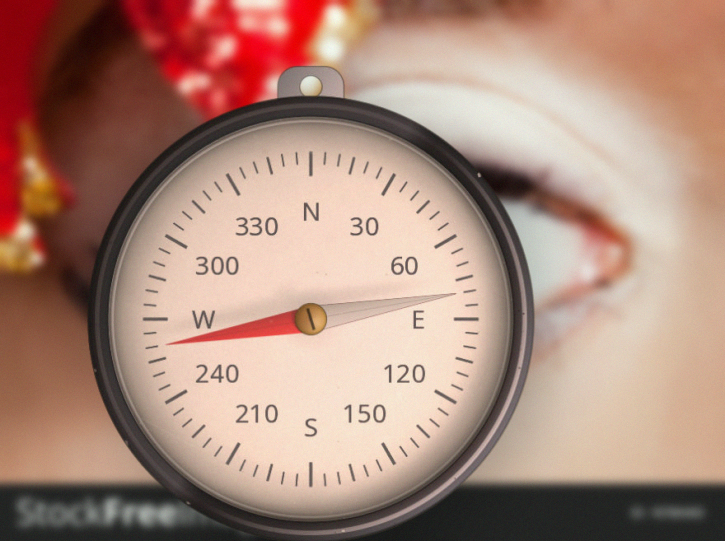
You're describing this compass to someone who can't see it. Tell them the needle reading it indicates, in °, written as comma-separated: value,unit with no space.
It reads 260,°
